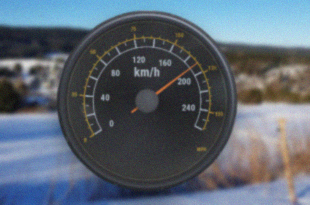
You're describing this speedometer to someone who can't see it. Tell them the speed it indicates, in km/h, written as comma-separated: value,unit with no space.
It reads 190,km/h
